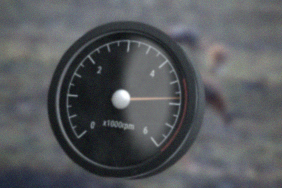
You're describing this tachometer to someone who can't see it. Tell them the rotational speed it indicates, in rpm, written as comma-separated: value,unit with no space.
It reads 4875,rpm
